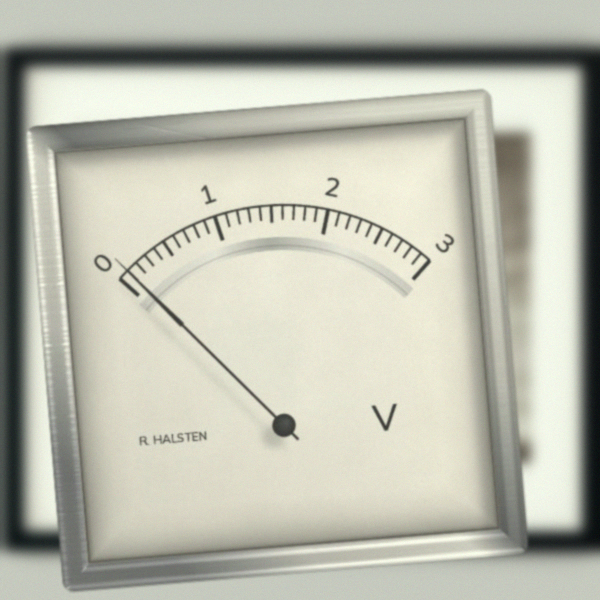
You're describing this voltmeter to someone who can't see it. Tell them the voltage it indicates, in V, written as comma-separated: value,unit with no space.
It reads 0.1,V
